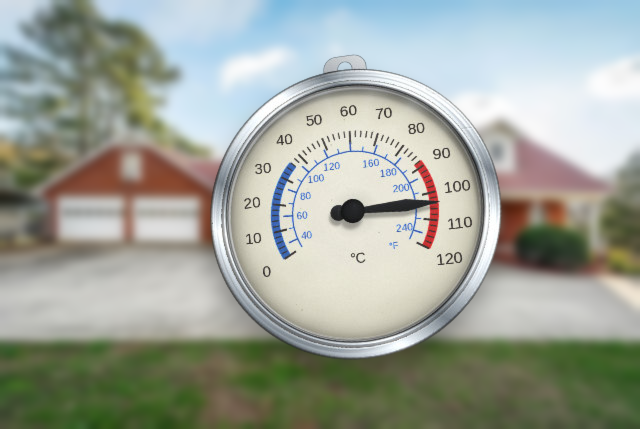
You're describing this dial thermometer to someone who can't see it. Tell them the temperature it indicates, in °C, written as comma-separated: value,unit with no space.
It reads 104,°C
